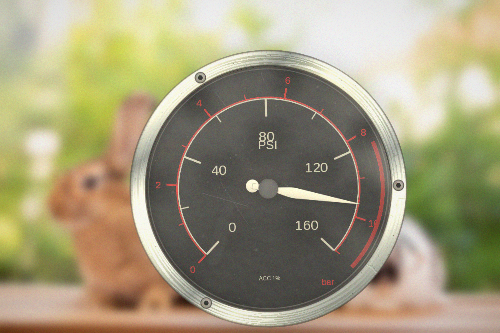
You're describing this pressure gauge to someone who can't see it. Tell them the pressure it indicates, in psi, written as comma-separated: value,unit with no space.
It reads 140,psi
